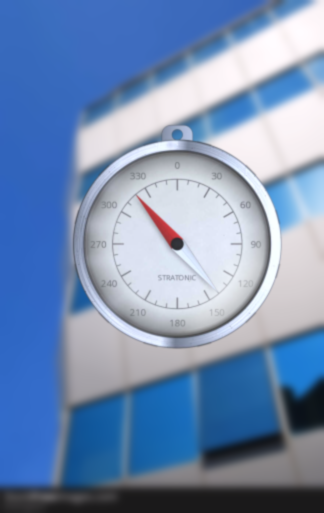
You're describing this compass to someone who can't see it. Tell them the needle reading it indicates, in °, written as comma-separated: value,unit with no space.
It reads 320,°
